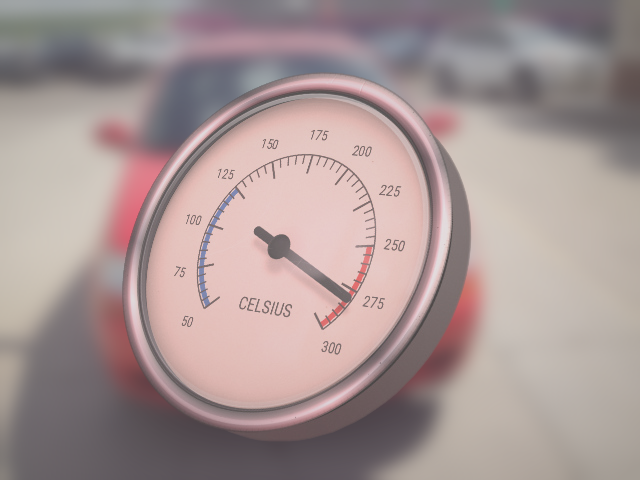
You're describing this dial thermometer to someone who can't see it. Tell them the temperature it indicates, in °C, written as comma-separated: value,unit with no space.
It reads 280,°C
